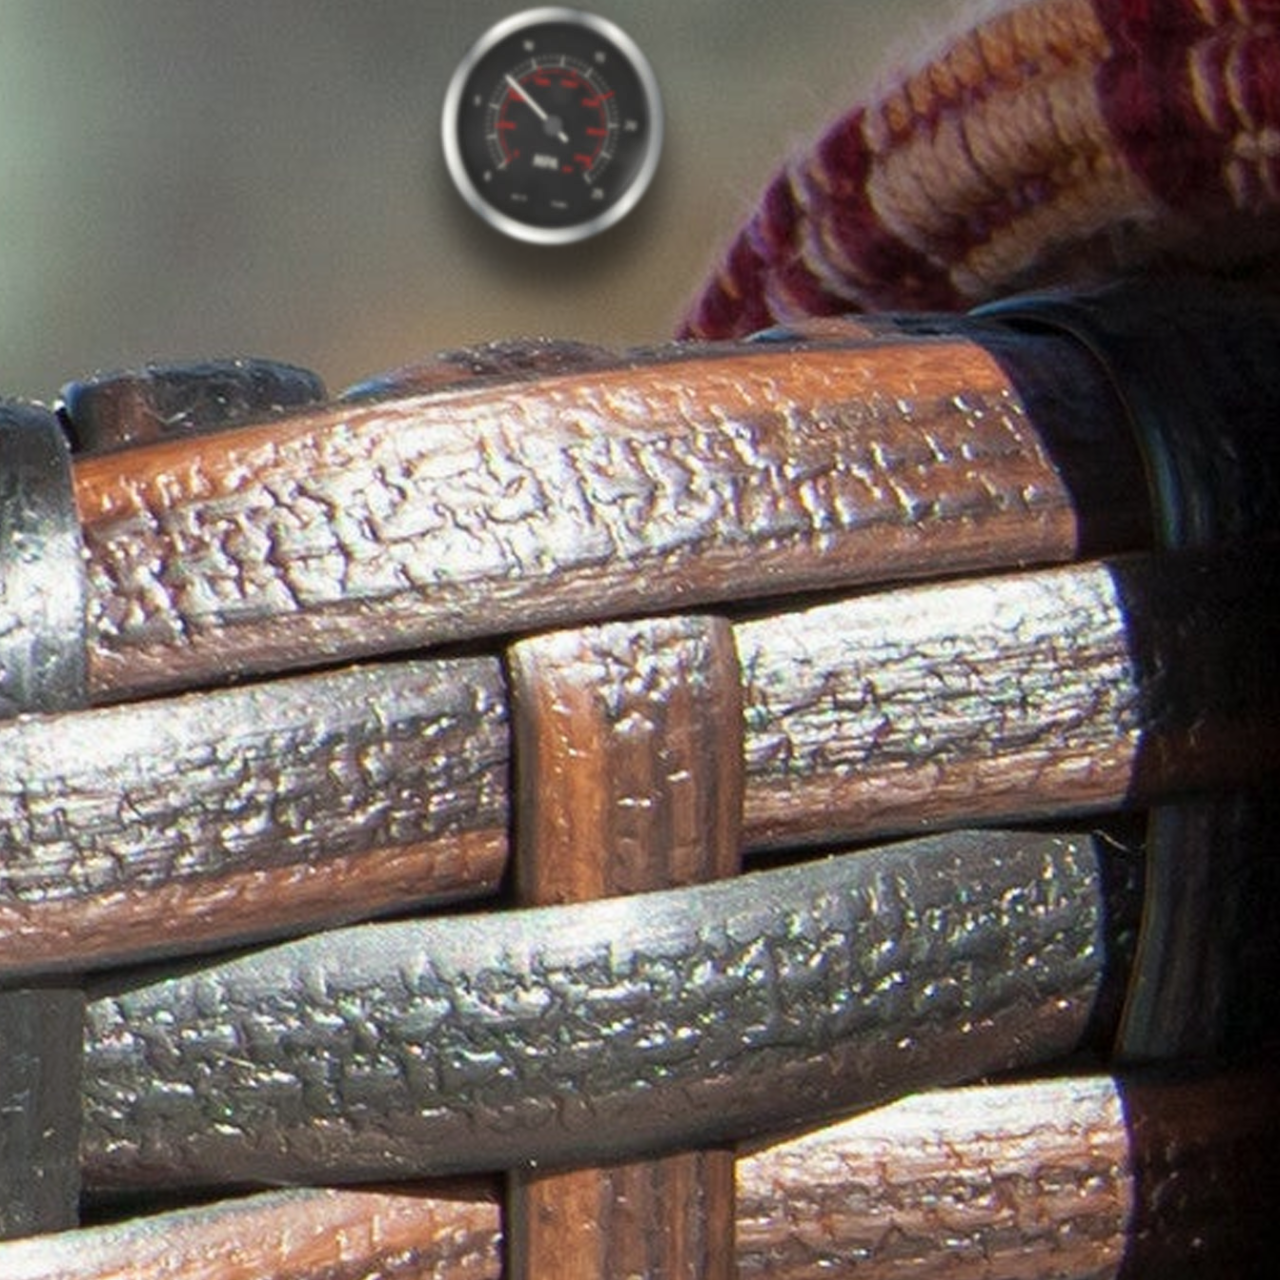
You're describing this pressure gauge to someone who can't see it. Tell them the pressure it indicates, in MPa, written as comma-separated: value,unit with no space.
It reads 7.5,MPa
